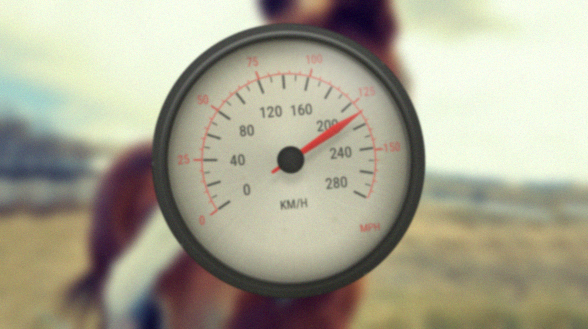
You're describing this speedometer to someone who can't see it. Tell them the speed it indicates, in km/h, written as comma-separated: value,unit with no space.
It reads 210,km/h
